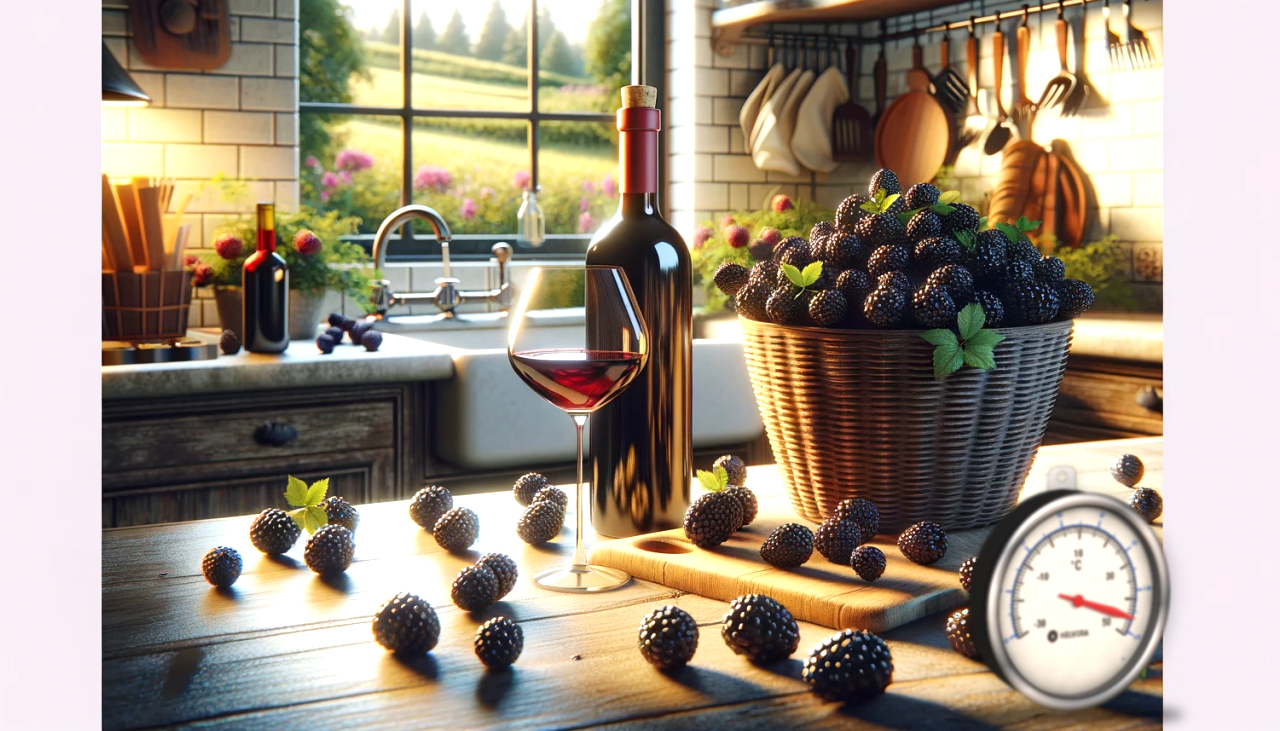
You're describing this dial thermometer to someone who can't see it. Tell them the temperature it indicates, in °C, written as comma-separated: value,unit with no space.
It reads 45,°C
